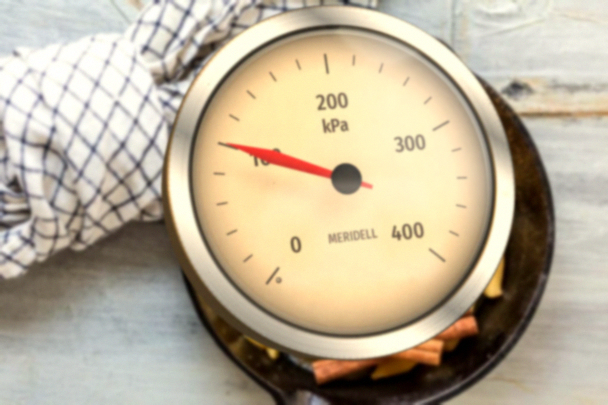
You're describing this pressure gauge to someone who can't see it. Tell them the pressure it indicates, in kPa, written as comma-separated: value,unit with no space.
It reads 100,kPa
